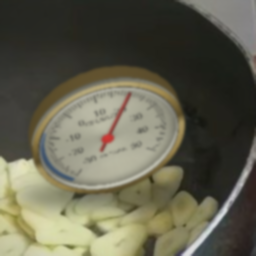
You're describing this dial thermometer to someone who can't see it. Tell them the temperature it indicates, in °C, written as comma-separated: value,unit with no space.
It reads 20,°C
